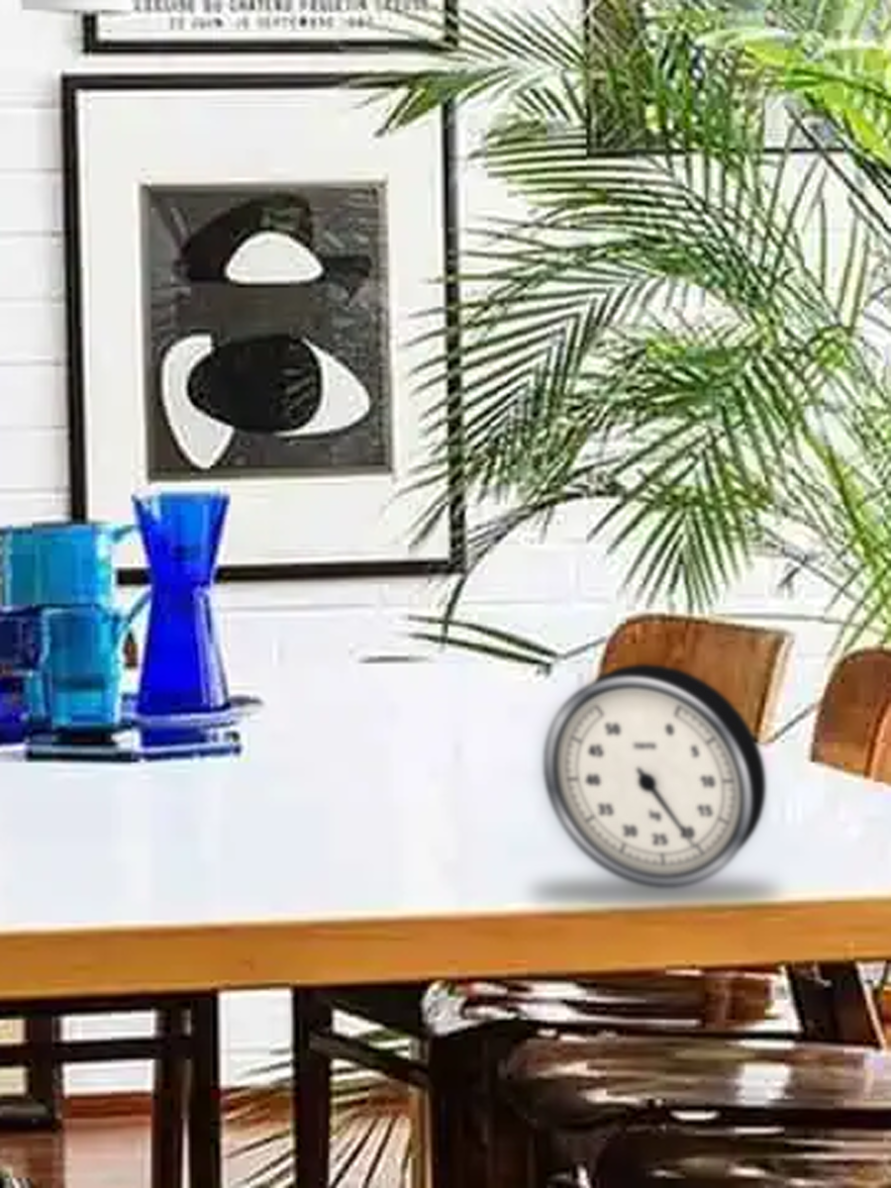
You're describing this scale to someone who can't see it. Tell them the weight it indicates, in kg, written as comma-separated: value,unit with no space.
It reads 20,kg
